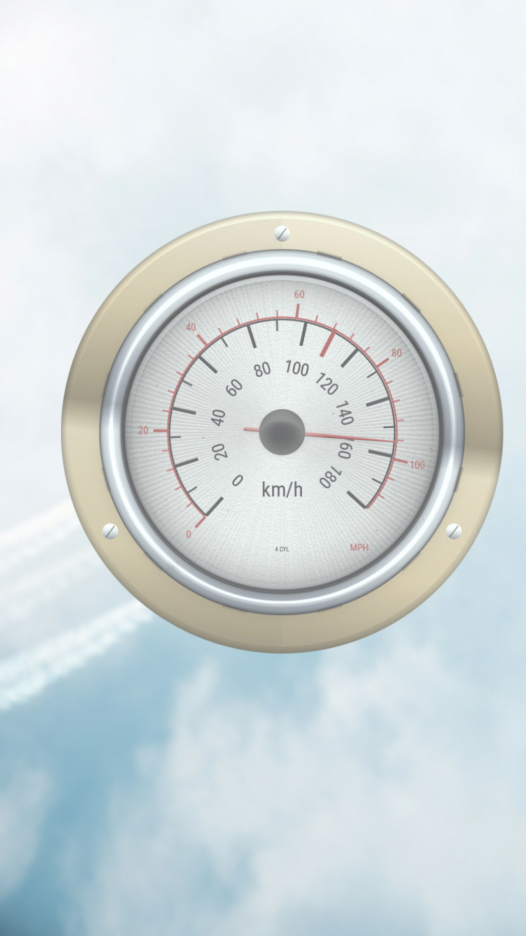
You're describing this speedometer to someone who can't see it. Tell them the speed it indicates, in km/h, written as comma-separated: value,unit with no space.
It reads 155,km/h
